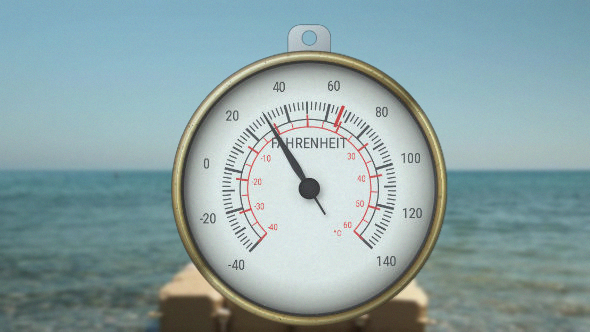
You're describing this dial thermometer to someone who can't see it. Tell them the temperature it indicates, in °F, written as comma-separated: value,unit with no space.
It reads 30,°F
